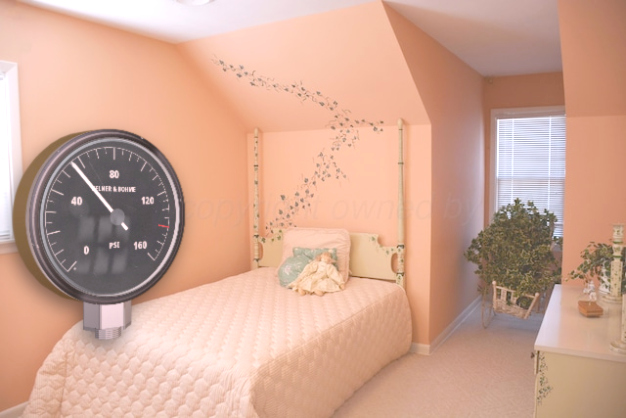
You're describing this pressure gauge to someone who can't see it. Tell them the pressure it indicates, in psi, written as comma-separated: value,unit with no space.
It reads 55,psi
